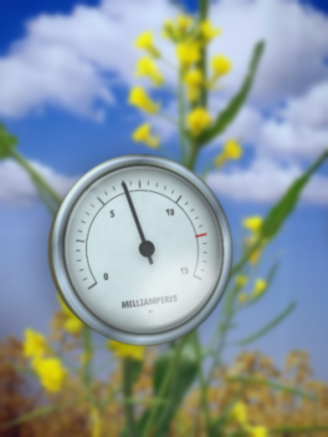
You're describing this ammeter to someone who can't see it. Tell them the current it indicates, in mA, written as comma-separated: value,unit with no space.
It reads 6.5,mA
